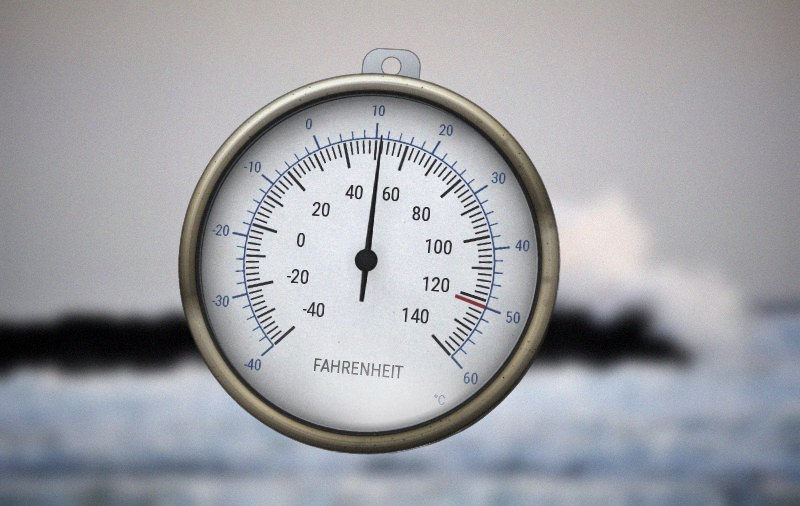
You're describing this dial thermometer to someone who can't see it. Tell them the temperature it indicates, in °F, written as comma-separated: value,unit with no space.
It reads 52,°F
